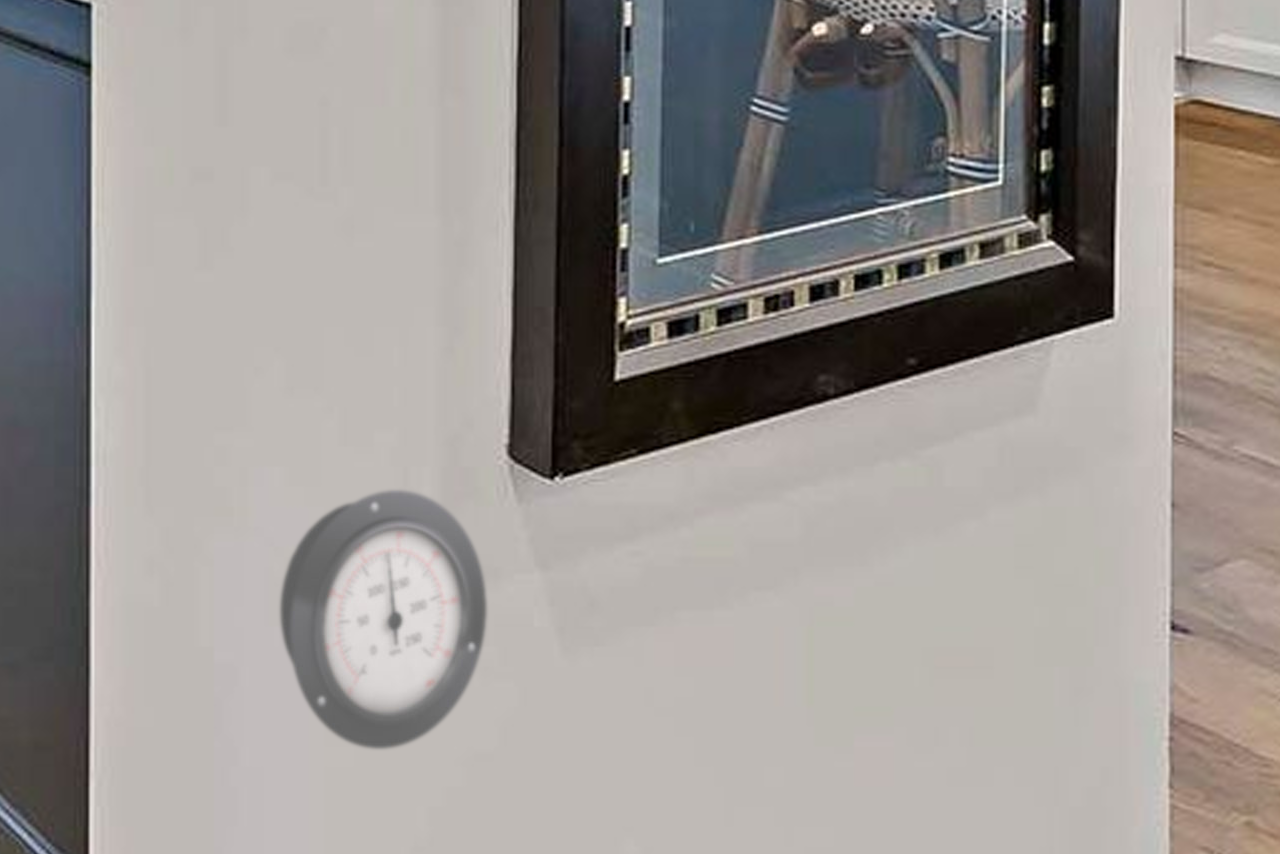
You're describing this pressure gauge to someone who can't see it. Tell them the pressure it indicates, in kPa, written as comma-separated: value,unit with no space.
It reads 125,kPa
